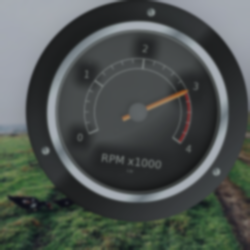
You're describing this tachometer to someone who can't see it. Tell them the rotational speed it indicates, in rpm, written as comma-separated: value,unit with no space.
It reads 3000,rpm
